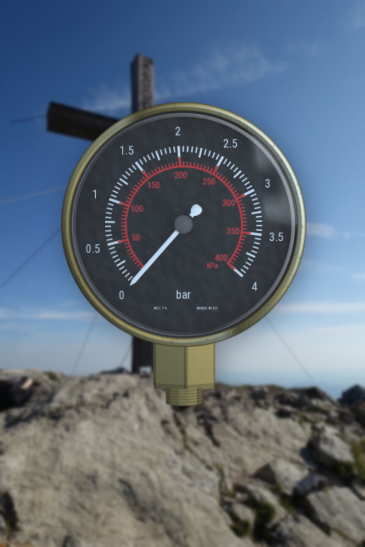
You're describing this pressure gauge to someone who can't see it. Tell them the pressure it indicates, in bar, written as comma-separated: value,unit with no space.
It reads 0,bar
